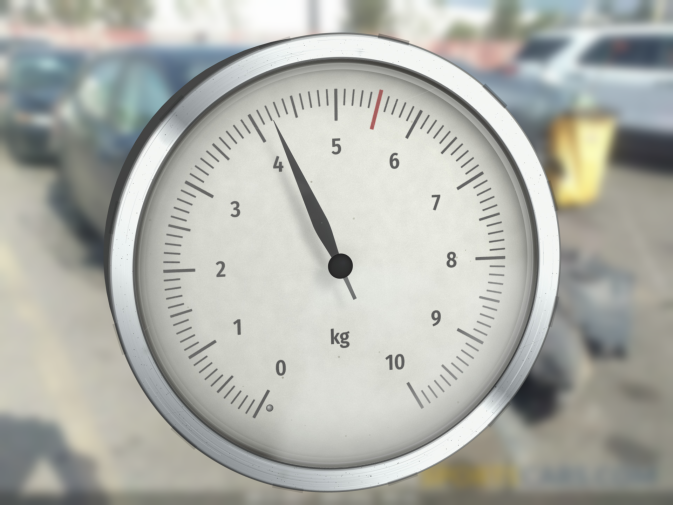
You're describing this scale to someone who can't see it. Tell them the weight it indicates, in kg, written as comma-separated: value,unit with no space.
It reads 4.2,kg
